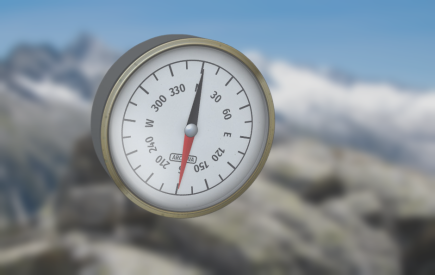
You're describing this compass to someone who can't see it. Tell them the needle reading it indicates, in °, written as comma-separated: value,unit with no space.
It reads 180,°
